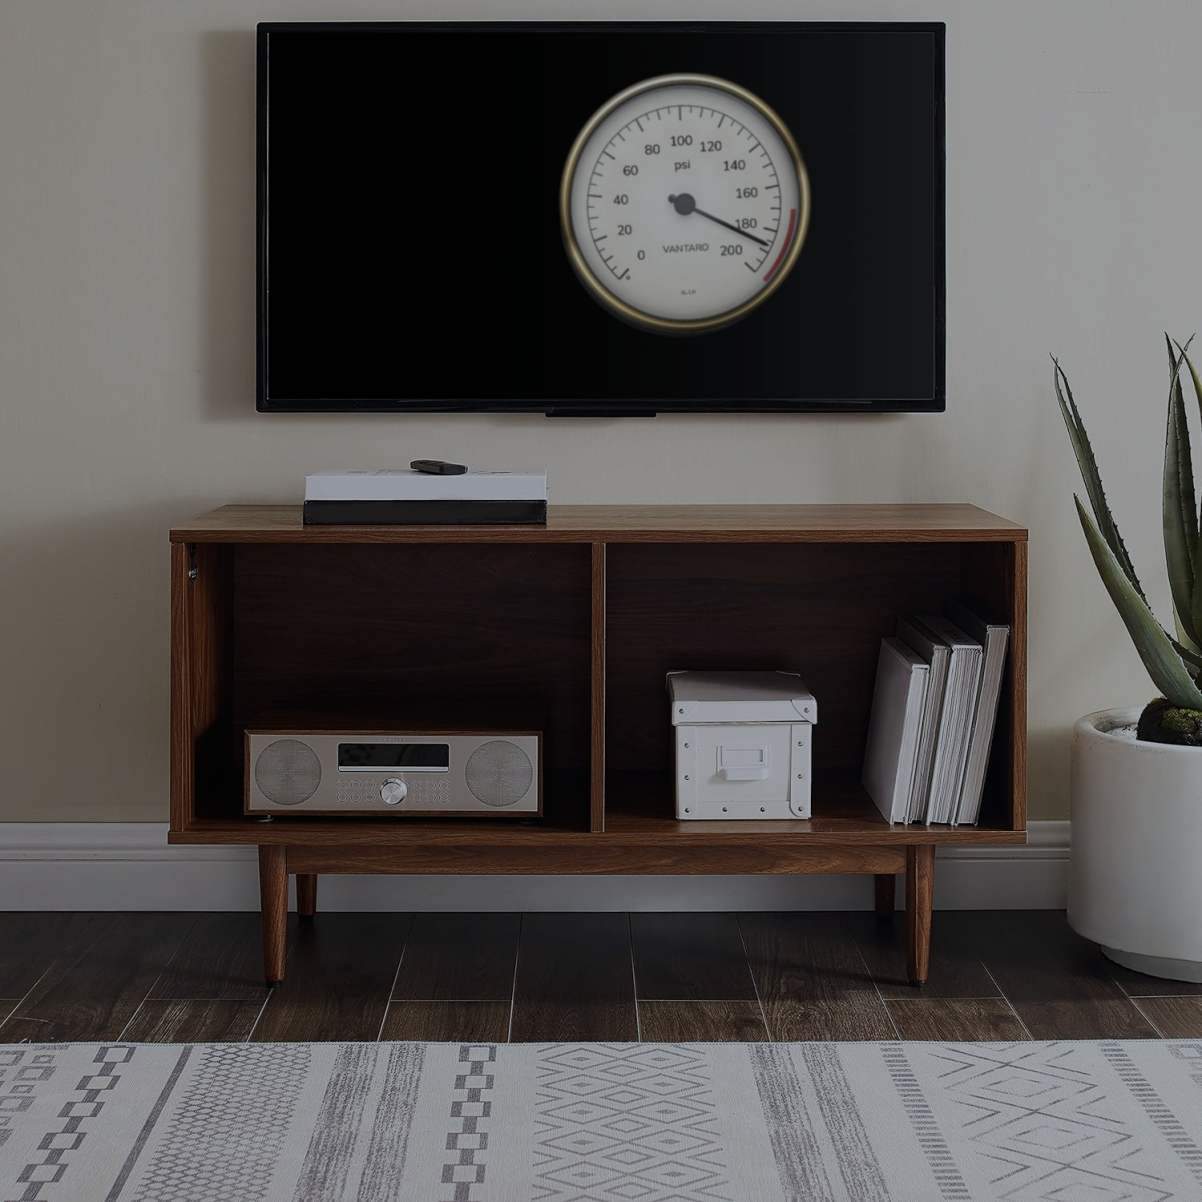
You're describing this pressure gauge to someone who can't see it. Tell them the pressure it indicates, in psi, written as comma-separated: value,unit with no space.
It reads 187.5,psi
